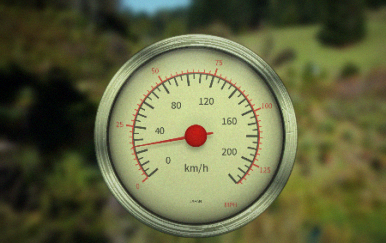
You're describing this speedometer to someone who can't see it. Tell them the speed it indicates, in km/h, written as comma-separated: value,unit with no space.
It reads 25,km/h
